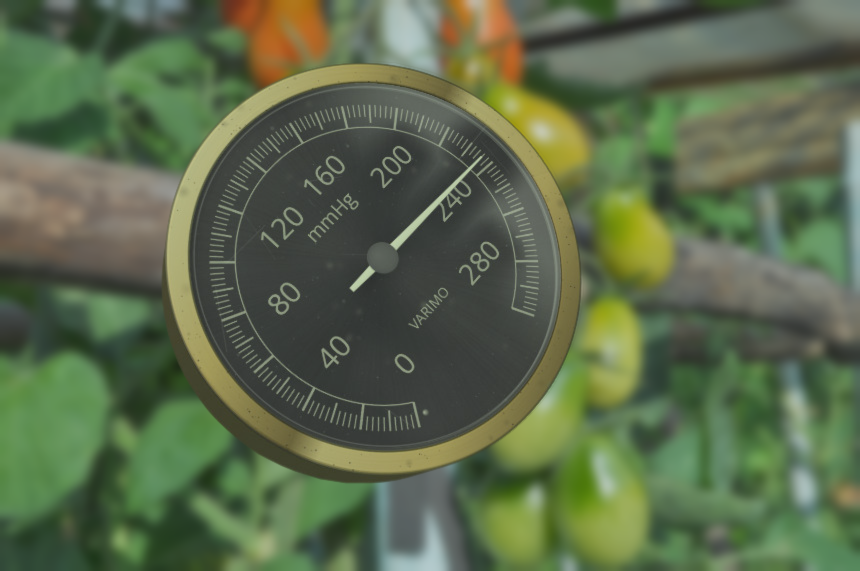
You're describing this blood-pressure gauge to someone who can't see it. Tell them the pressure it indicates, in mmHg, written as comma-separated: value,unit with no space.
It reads 236,mmHg
